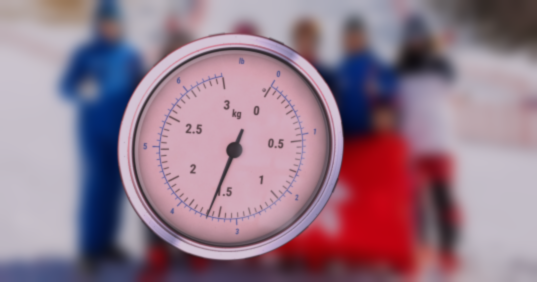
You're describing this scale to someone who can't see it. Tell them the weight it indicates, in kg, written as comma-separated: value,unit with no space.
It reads 1.6,kg
